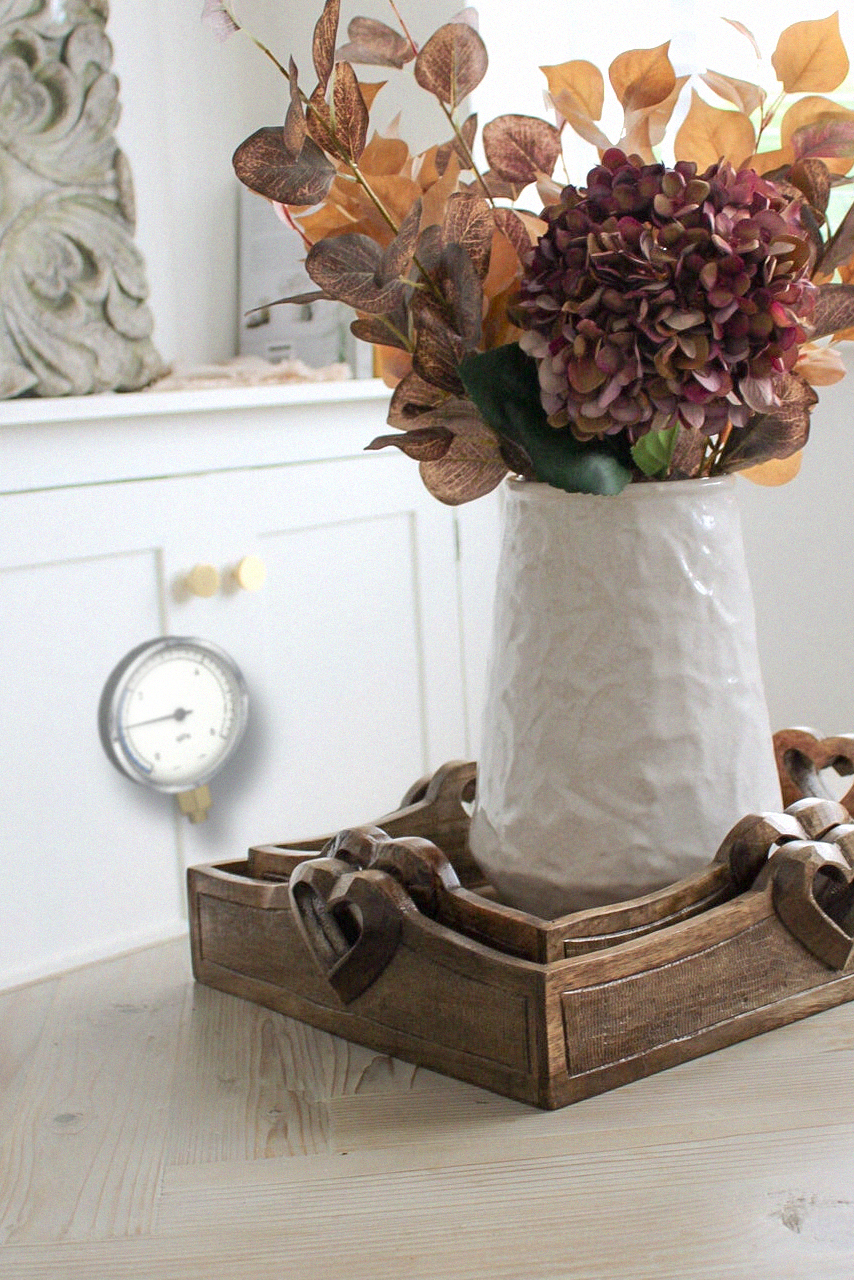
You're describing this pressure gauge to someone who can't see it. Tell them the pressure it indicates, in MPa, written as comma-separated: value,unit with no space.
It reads 1.2,MPa
